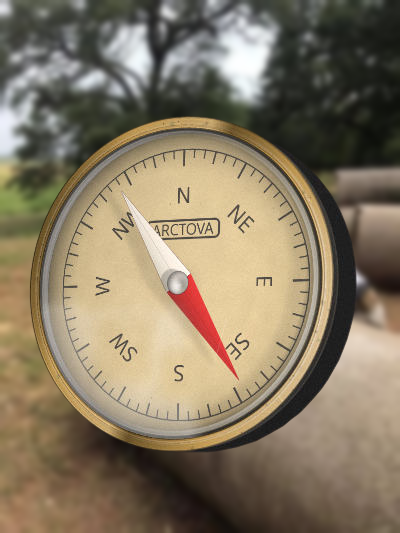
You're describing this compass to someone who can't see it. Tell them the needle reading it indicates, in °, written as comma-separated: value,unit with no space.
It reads 145,°
